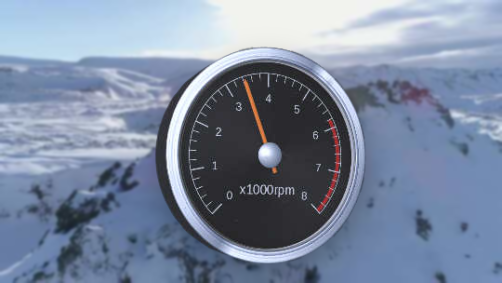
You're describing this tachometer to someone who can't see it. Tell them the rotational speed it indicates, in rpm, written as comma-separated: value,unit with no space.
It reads 3400,rpm
